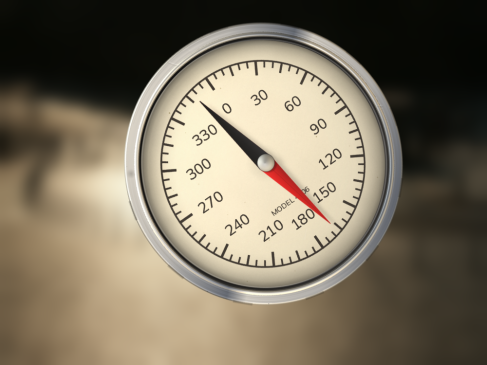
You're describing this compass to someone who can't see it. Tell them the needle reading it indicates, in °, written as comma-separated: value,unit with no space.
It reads 167.5,°
